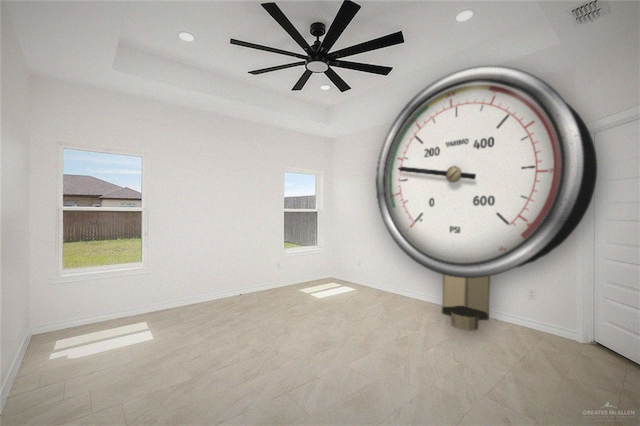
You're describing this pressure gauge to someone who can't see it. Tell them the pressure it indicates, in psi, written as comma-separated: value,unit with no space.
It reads 125,psi
